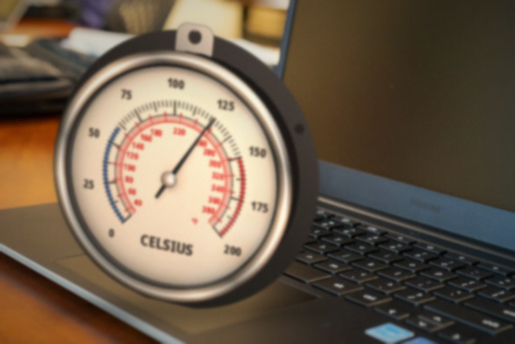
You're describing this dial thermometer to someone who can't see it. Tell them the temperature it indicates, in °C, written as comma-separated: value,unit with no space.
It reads 125,°C
